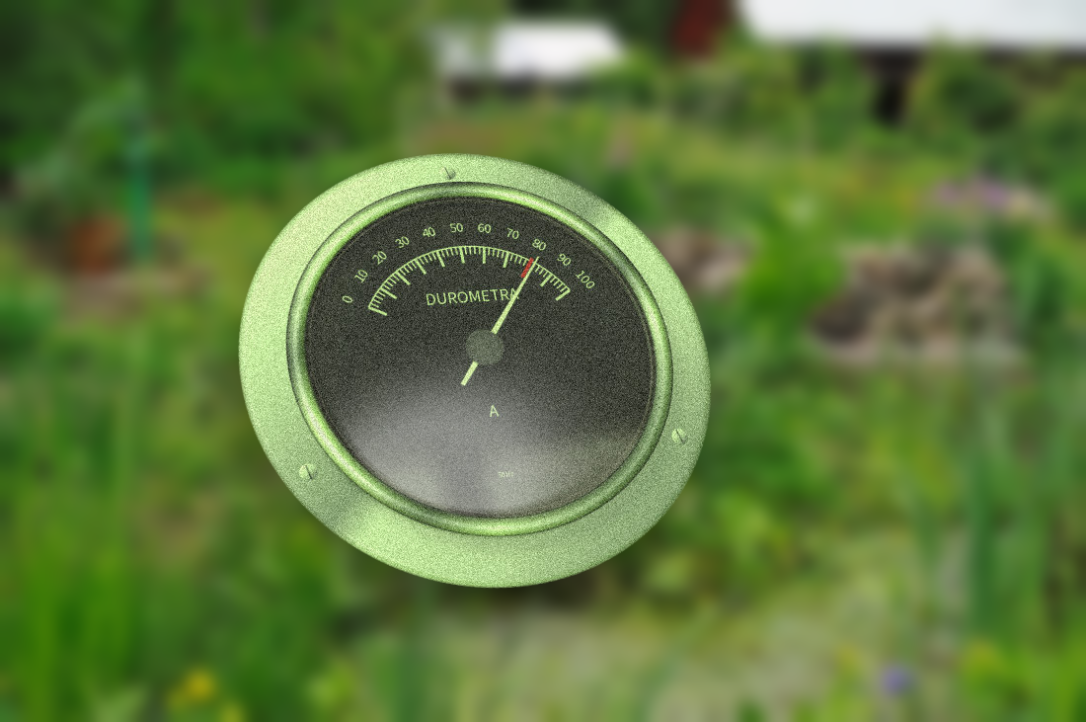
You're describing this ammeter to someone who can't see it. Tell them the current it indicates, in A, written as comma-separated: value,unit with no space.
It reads 82,A
